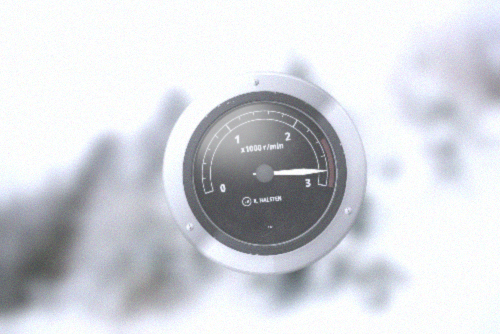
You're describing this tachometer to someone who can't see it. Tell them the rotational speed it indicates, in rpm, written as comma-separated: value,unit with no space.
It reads 2800,rpm
